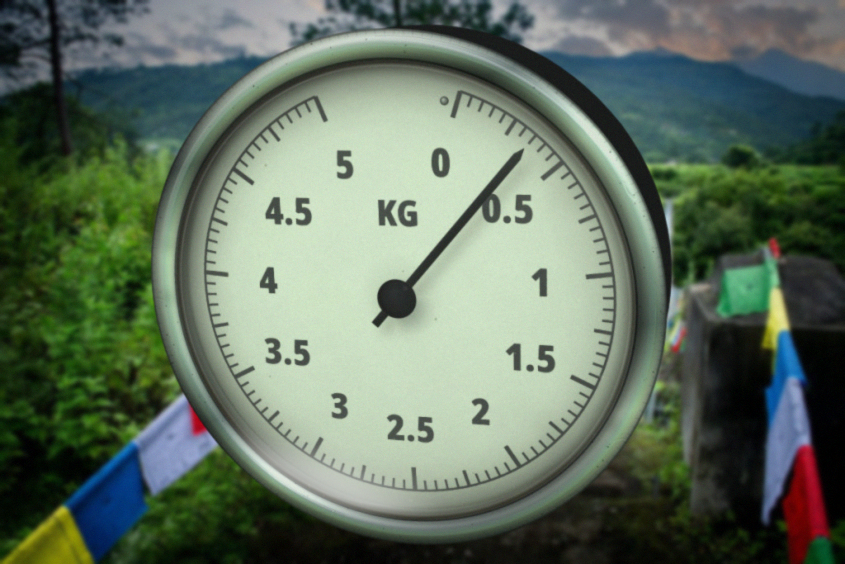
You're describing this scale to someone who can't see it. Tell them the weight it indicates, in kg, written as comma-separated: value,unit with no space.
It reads 0.35,kg
